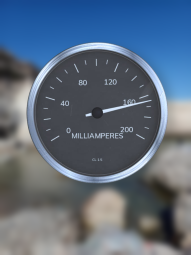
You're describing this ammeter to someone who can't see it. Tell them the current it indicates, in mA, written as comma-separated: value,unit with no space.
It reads 165,mA
